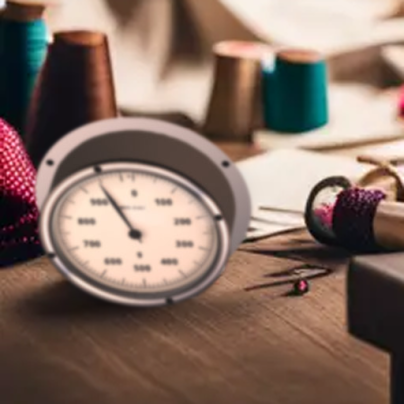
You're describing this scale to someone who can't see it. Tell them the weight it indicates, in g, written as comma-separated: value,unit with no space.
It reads 950,g
